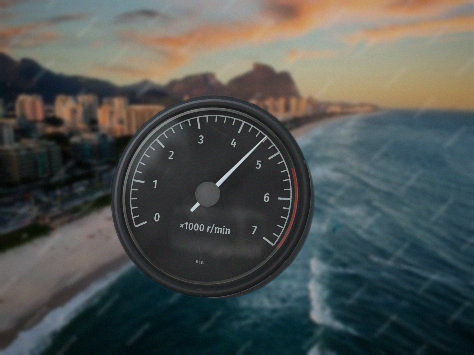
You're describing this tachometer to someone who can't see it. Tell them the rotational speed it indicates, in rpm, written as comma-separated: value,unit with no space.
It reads 4600,rpm
